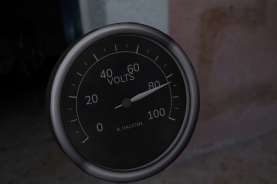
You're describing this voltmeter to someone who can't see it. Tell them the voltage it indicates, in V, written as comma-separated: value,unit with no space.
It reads 82.5,V
